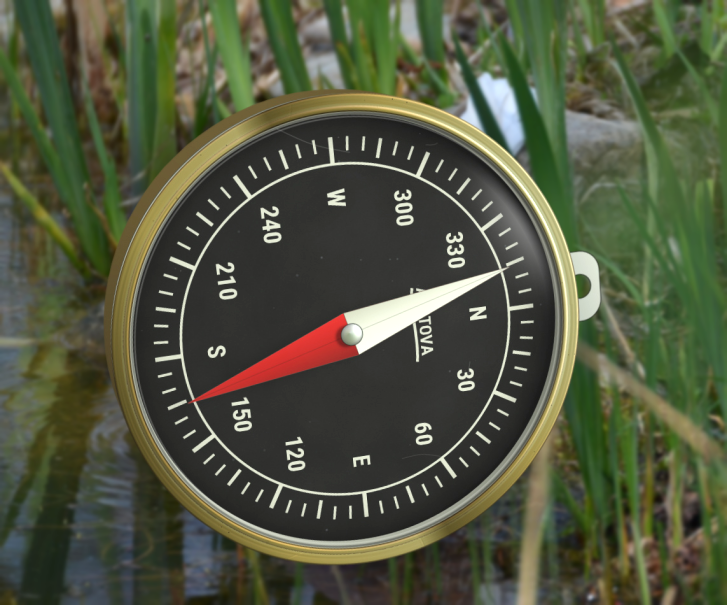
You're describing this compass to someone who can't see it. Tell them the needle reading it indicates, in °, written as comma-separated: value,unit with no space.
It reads 165,°
